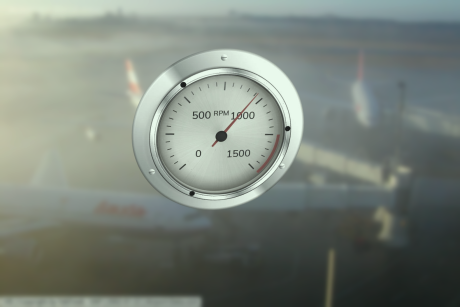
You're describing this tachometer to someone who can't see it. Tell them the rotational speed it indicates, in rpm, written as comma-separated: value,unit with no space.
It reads 950,rpm
